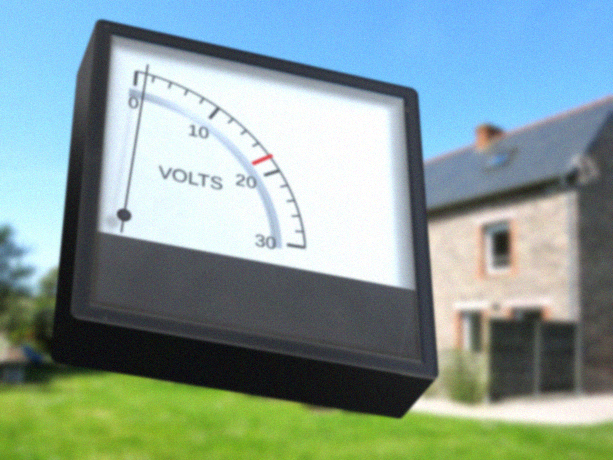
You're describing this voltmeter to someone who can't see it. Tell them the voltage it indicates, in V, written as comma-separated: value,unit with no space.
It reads 1,V
